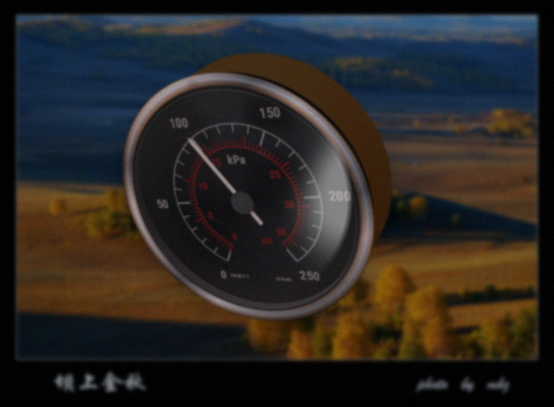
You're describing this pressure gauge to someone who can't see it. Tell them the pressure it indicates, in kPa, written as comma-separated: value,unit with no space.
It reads 100,kPa
